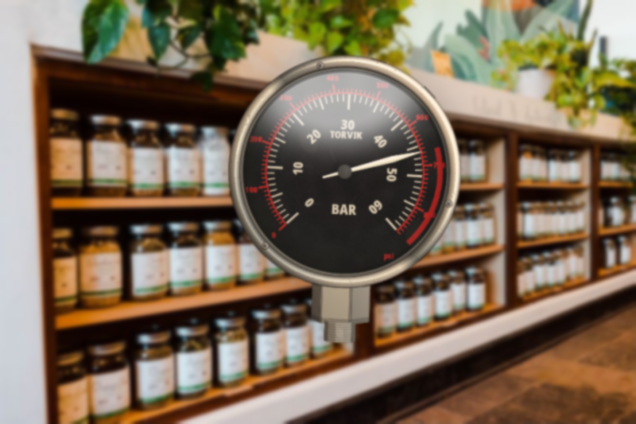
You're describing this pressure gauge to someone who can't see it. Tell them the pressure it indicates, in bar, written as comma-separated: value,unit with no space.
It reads 46,bar
